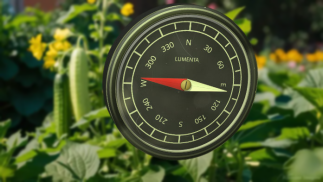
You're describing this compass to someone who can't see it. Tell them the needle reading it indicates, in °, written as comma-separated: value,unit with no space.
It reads 277.5,°
